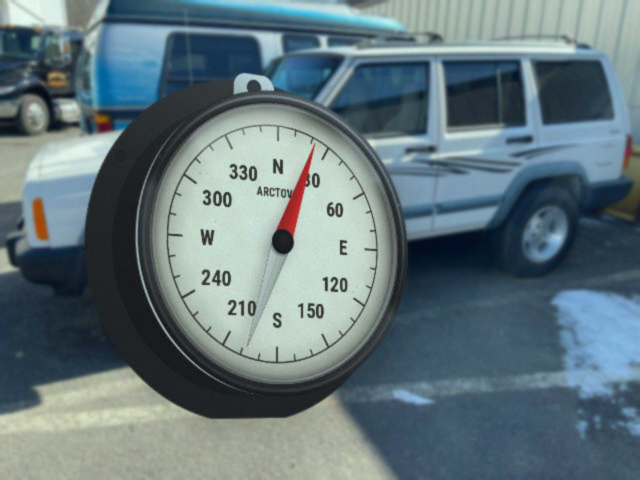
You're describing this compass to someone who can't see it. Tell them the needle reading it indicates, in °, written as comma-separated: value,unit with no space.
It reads 20,°
